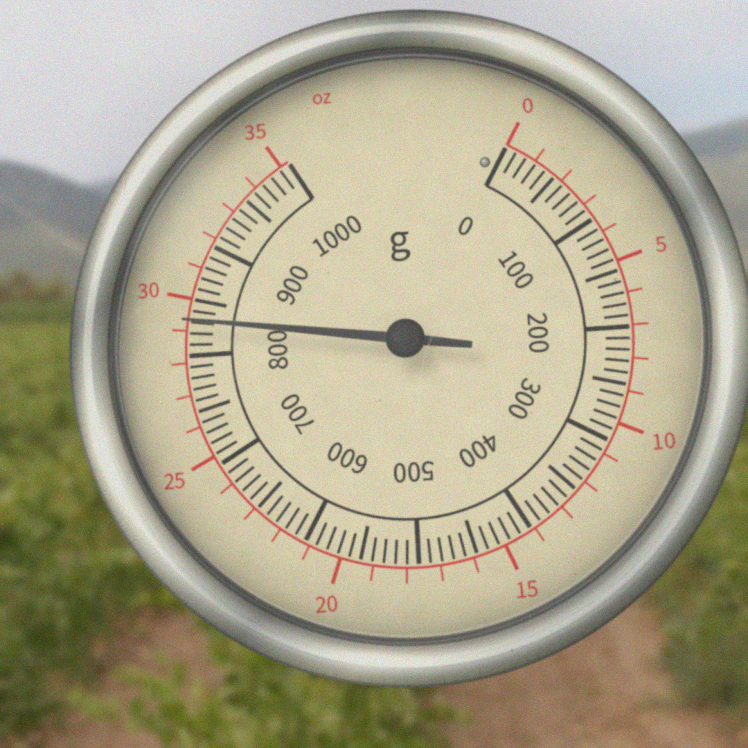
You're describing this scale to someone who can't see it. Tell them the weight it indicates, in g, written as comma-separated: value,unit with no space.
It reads 830,g
